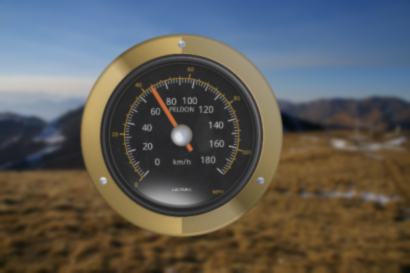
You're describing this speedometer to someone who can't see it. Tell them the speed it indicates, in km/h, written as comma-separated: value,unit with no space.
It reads 70,km/h
